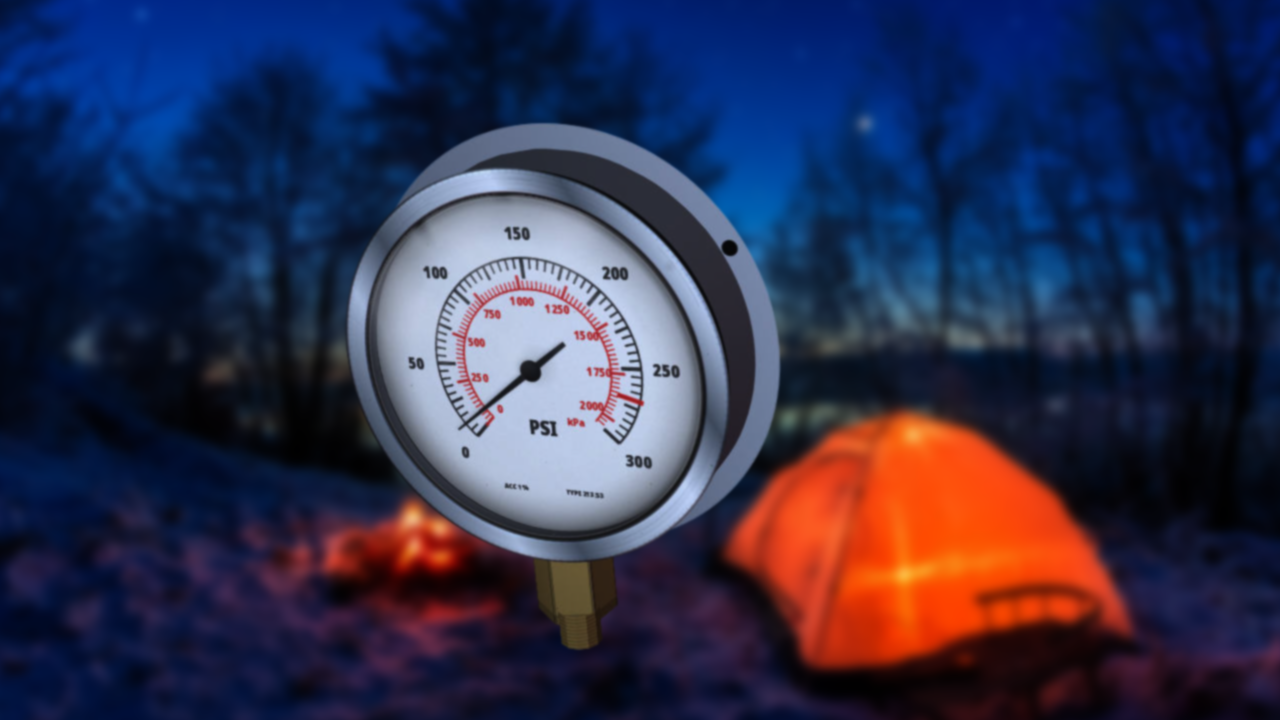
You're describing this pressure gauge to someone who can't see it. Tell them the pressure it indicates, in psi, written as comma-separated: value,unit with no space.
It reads 10,psi
